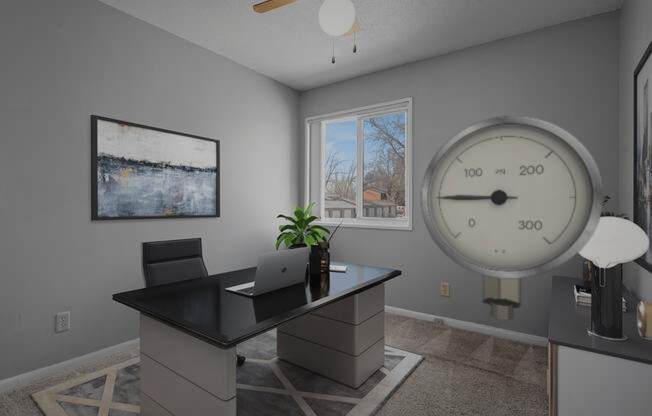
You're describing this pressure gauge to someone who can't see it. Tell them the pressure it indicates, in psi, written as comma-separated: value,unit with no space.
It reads 50,psi
